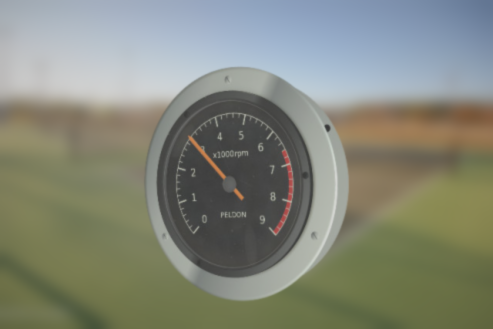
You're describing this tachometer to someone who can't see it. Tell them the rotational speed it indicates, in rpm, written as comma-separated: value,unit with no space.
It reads 3000,rpm
